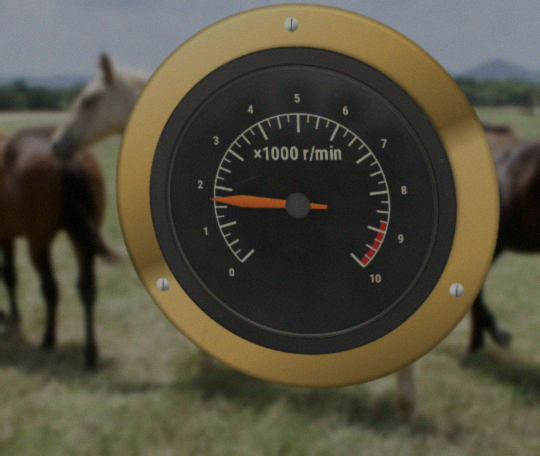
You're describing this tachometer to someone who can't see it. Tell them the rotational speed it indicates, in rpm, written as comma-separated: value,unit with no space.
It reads 1750,rpm
